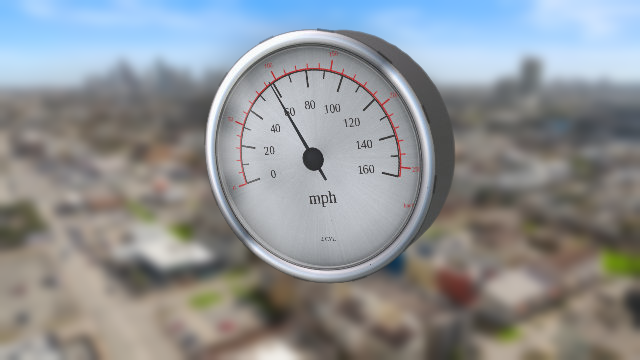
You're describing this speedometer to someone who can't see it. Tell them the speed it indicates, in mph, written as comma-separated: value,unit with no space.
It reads 60,mph
